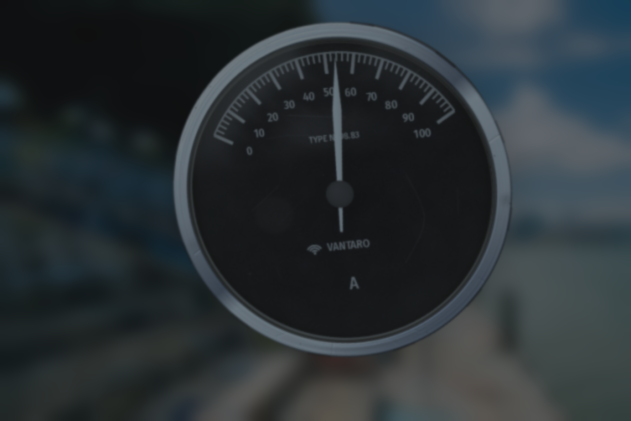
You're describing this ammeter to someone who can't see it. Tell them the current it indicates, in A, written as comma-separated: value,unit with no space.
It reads 54,A
